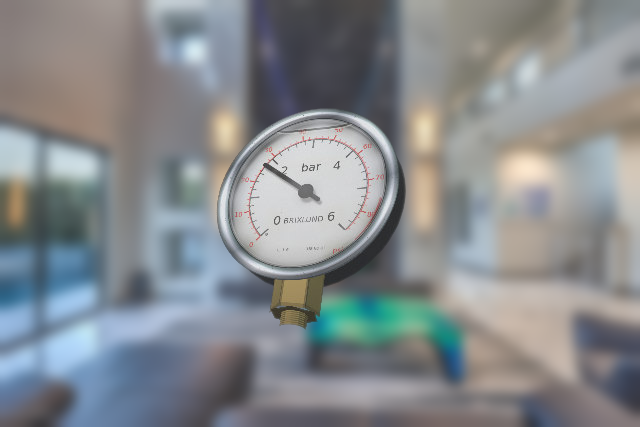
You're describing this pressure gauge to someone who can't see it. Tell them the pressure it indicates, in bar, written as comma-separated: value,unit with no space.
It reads 1.8,bar
